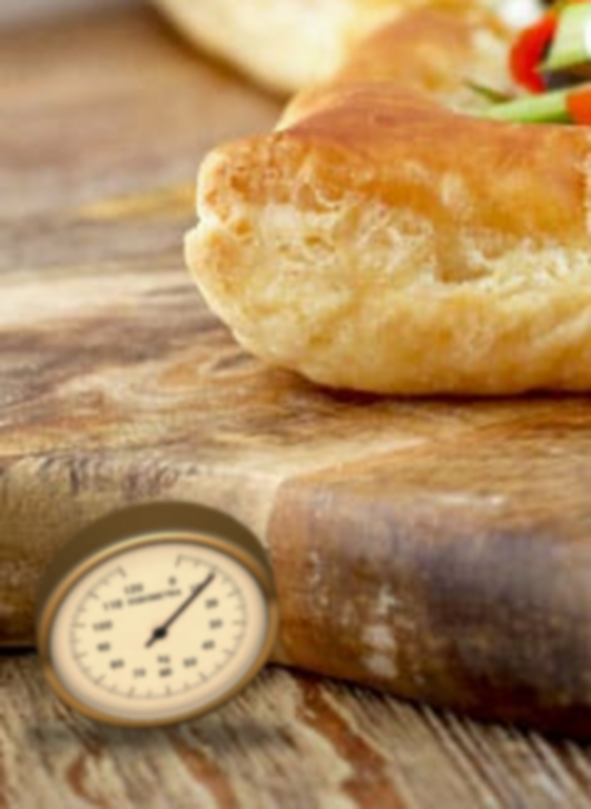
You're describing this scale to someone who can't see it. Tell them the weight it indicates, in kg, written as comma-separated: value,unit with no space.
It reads 10,kg
